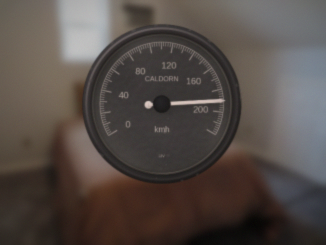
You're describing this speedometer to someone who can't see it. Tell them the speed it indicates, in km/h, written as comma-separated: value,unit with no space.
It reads 190,km/h
